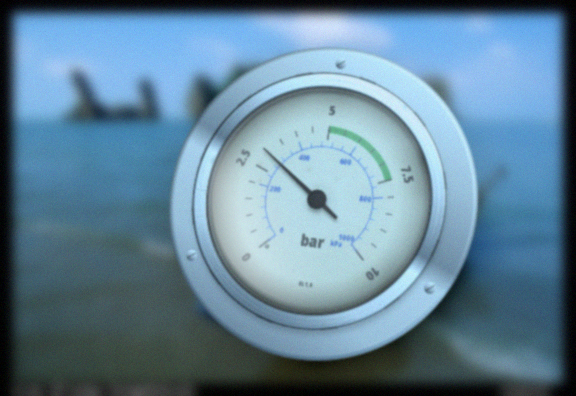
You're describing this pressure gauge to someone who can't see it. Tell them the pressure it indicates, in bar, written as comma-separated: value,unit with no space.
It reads 3,bar
